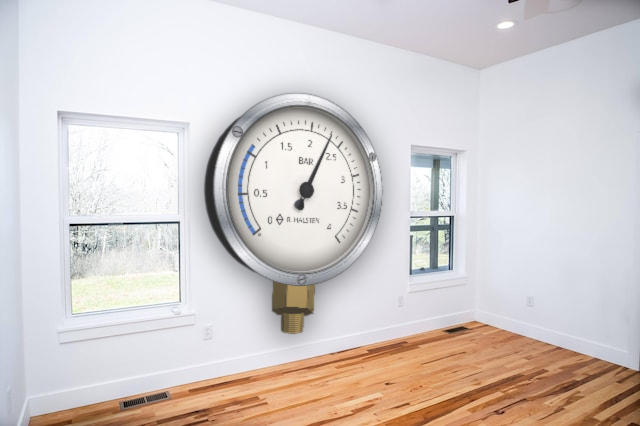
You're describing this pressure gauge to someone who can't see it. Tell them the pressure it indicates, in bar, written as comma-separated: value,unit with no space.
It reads 2.3,bar
